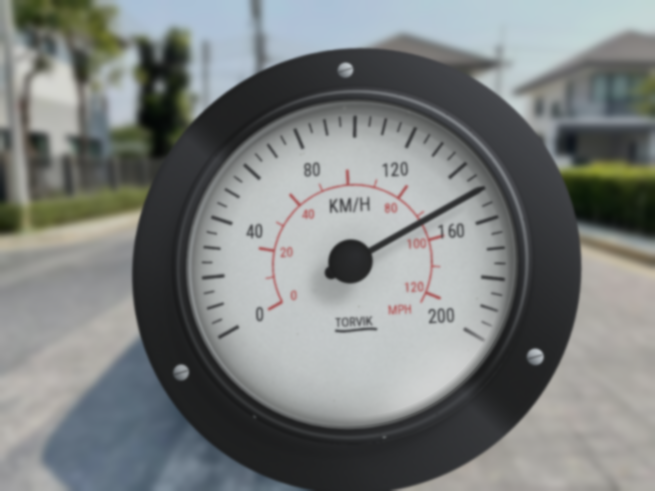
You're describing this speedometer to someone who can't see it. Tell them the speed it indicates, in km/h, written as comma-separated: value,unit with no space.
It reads 150,km/h
